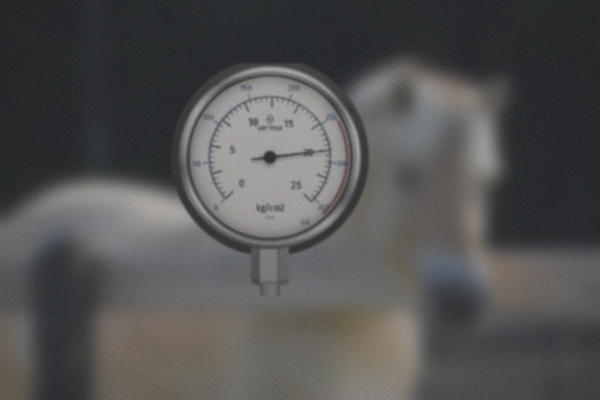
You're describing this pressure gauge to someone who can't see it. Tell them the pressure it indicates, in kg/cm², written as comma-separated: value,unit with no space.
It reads 20,kg/cm²
